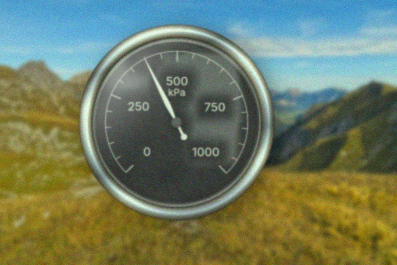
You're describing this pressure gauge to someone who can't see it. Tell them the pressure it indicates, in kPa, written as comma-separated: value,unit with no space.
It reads 400,kPa
